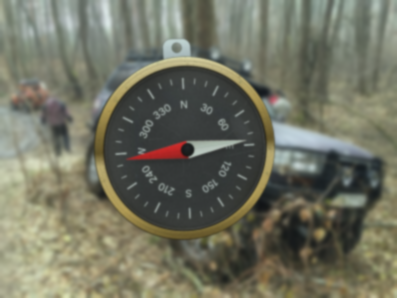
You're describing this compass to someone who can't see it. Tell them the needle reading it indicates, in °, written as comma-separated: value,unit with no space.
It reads 265,°
